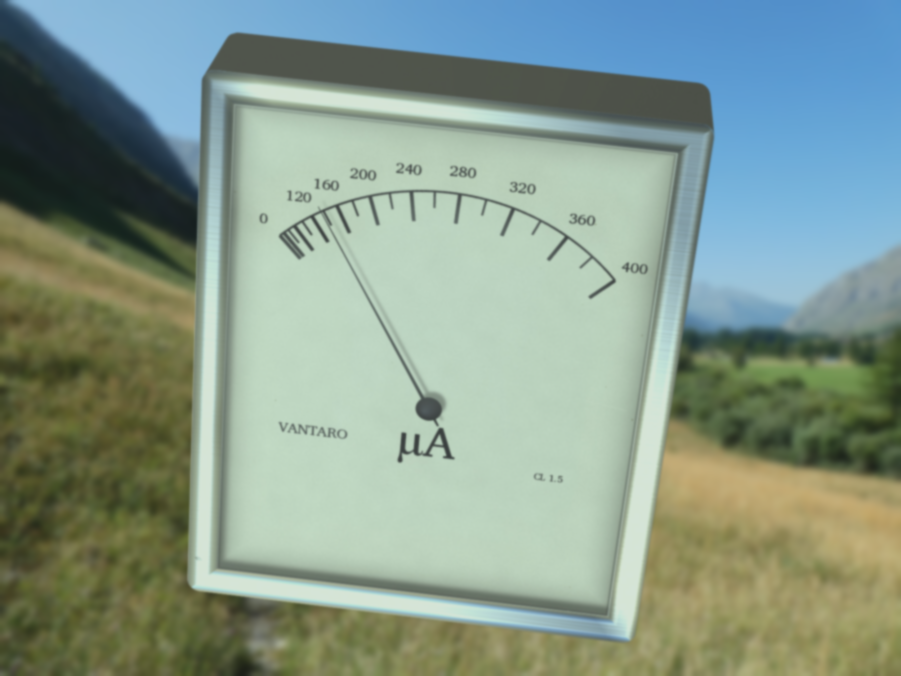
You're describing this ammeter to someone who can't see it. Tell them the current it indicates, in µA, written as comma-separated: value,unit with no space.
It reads 140,µA
